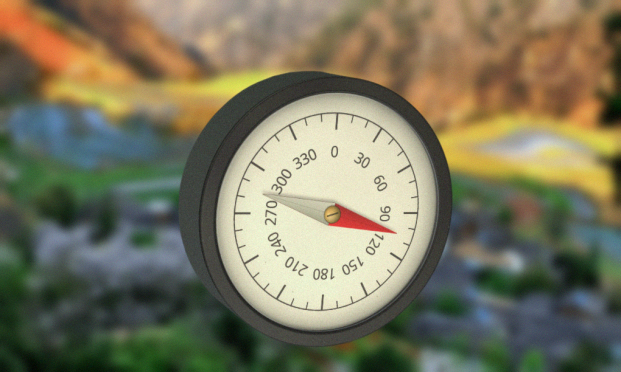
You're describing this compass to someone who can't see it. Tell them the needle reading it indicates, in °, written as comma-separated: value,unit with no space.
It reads 105,°
